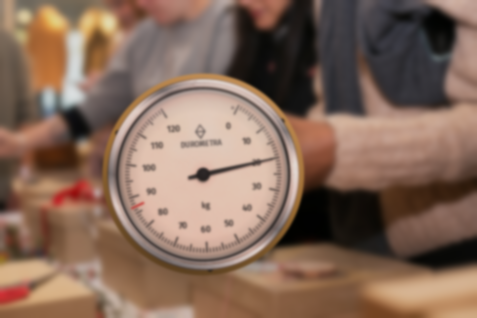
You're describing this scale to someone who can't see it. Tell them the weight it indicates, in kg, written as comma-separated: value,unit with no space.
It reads 20,kg
